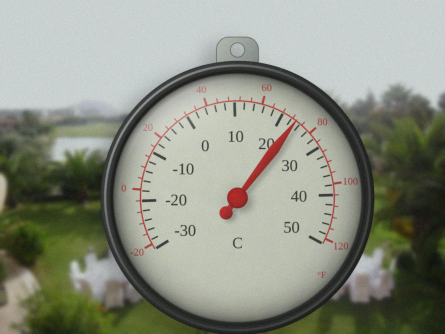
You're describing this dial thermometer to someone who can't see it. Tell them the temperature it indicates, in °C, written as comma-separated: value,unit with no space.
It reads 23,°C
